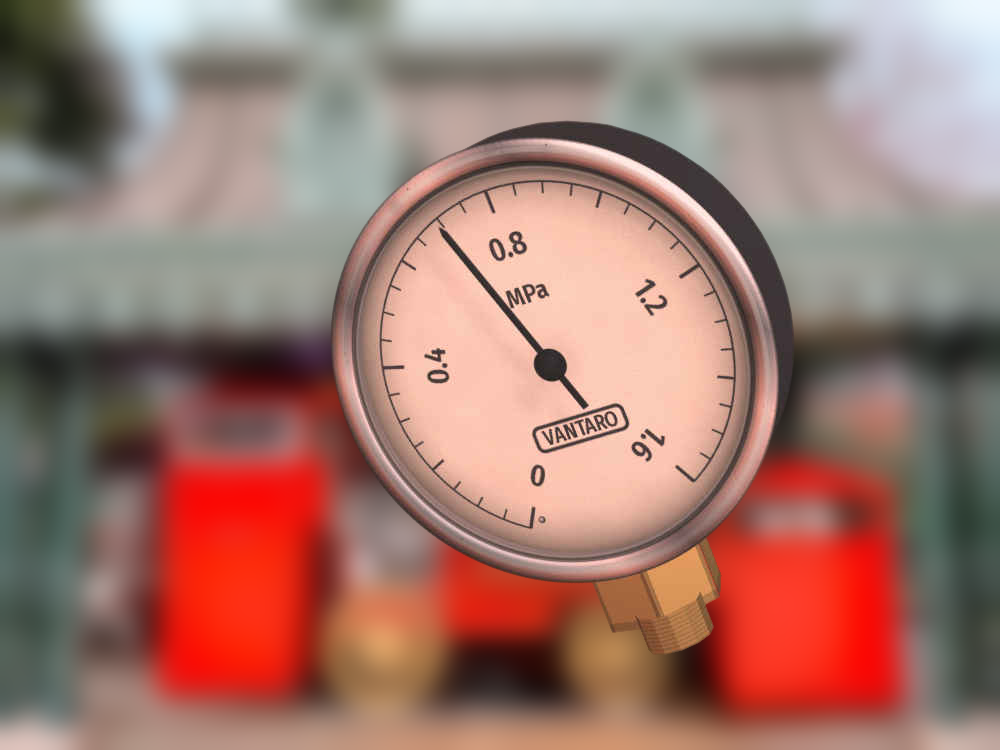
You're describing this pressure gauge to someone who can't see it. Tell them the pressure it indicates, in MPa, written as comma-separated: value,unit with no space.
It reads 0.7,MPa
